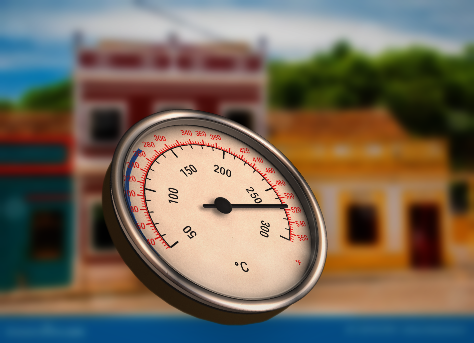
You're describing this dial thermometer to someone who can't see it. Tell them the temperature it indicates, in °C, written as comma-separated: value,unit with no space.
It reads 270,°C
